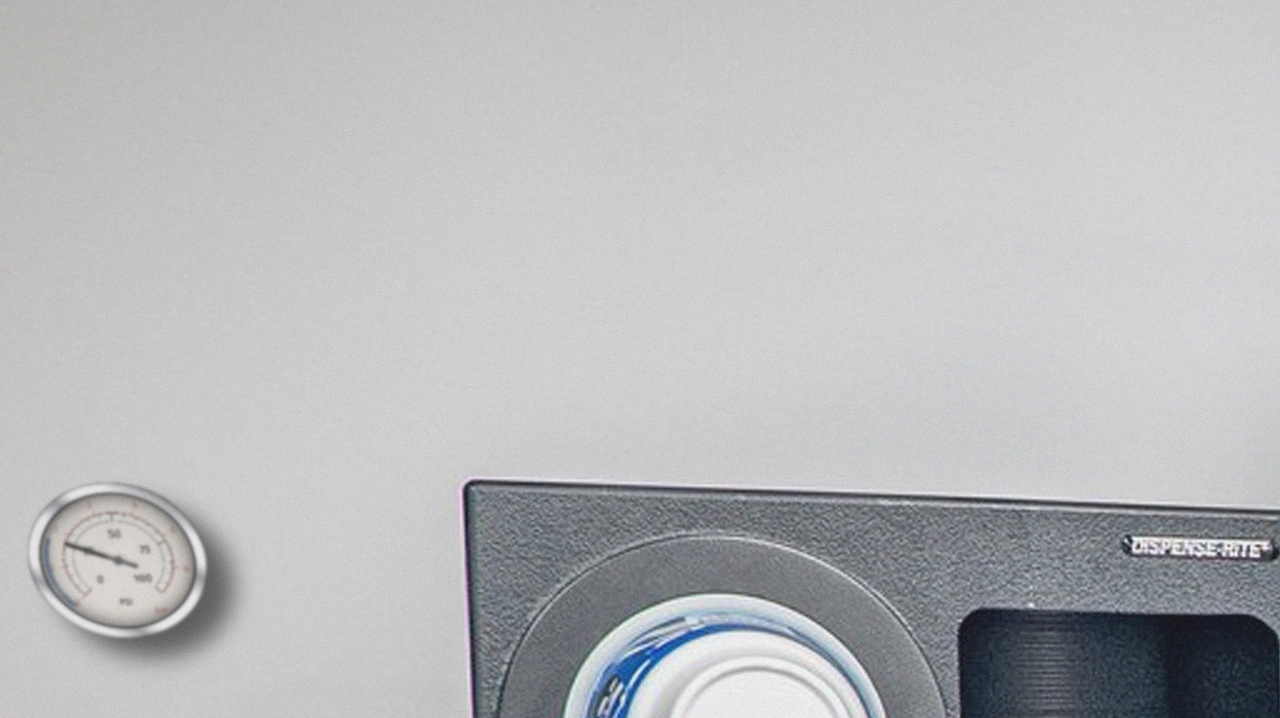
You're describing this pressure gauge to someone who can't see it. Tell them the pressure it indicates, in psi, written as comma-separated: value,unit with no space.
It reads 25,psi
